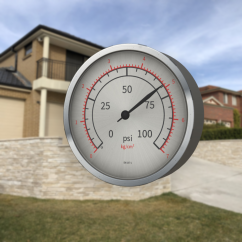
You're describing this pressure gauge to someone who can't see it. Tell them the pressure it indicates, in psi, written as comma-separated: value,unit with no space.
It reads 70,psi
